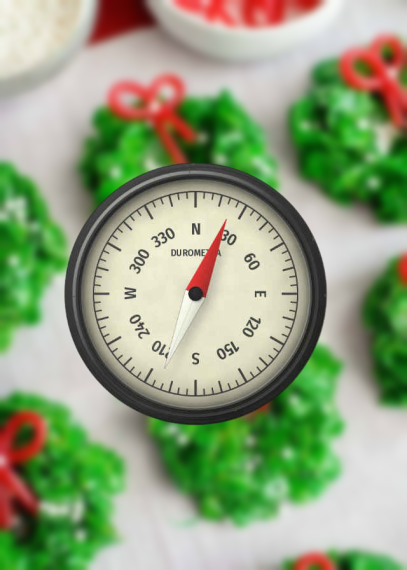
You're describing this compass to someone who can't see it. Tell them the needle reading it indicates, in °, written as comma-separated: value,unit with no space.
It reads 22.5,°
